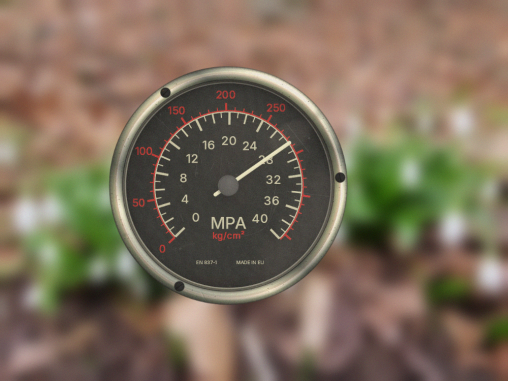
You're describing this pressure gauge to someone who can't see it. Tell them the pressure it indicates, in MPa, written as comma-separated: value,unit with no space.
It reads 28,MPa
